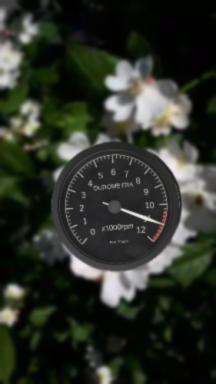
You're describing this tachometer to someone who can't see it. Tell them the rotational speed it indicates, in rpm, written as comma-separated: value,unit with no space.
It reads 11000,rpm
